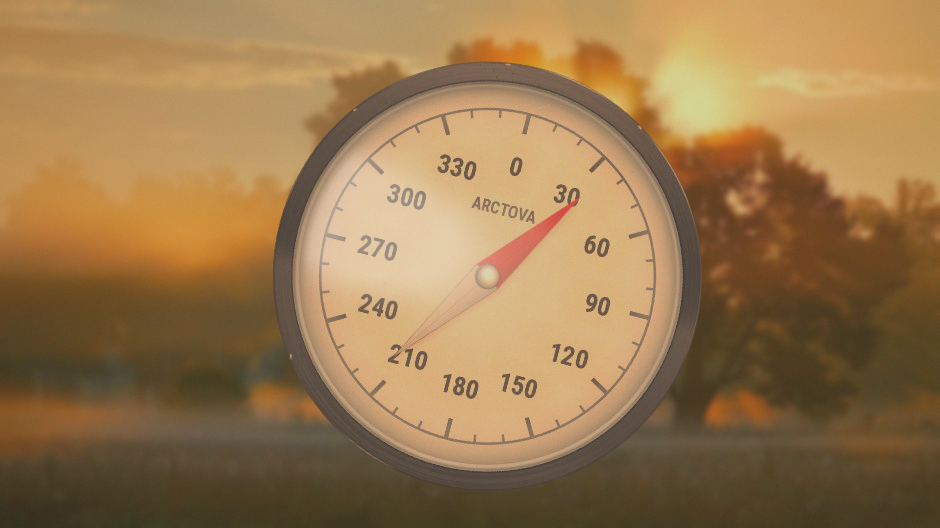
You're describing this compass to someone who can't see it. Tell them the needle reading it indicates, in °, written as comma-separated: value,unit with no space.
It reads 35,°
